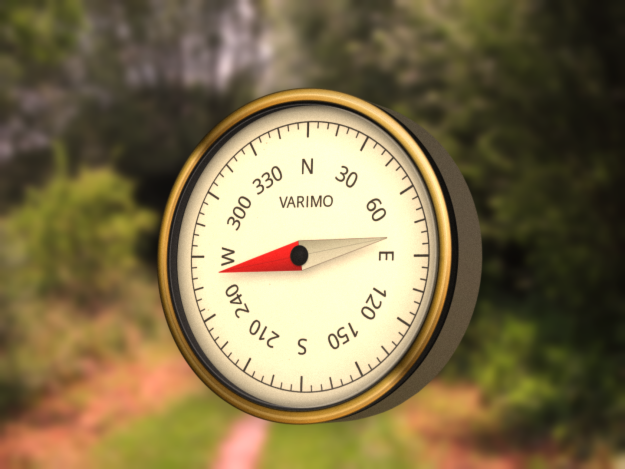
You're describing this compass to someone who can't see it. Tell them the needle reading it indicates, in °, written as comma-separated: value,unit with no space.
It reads 260,°
